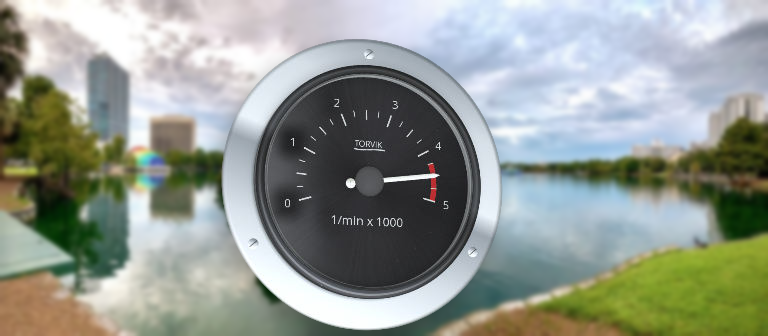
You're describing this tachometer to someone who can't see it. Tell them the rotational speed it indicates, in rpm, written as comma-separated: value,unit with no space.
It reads 4500,rpm
